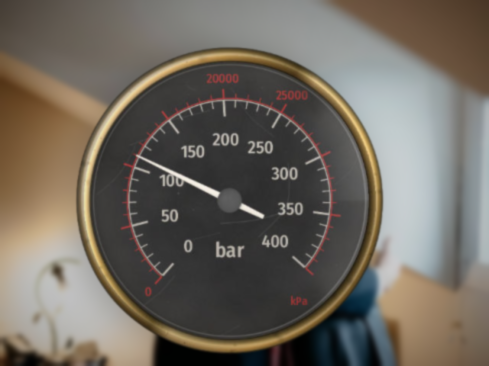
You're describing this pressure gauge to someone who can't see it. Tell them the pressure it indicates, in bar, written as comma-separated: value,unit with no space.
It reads 110,bar
